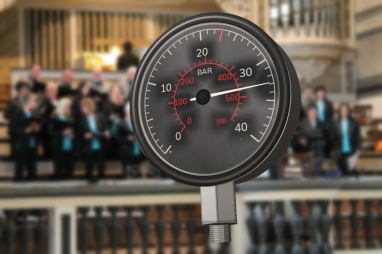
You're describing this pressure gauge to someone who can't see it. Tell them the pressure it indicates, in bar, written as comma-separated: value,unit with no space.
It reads 33,bar
